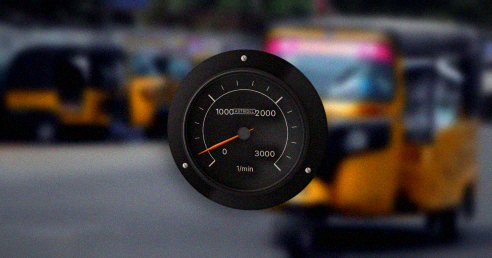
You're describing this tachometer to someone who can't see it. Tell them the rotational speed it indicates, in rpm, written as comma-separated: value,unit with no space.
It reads 200,rpm
